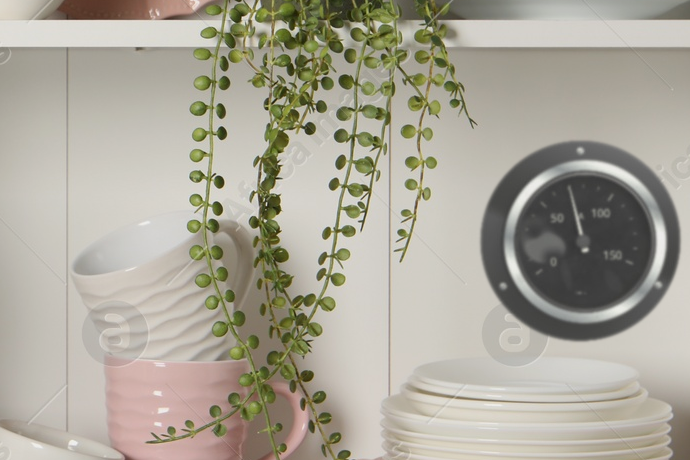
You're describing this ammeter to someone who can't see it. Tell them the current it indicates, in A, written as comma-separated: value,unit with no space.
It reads 70,A
